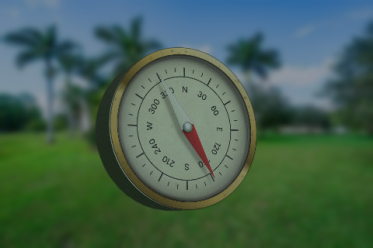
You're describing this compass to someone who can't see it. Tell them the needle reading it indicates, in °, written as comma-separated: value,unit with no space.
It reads 150,°
